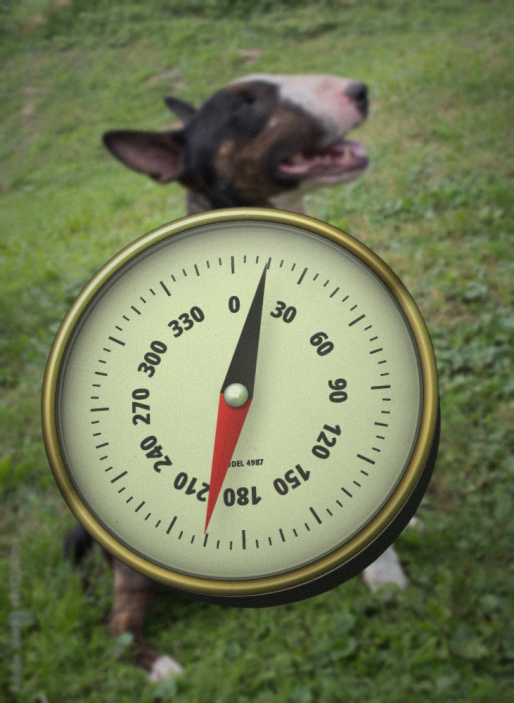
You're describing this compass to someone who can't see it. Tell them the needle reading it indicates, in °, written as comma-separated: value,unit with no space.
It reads 195,°
